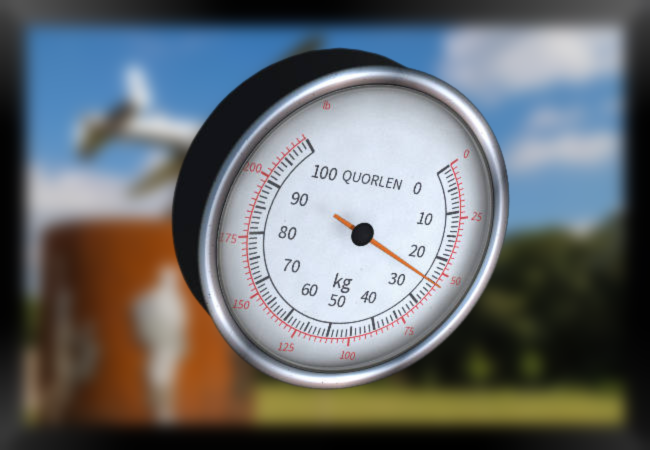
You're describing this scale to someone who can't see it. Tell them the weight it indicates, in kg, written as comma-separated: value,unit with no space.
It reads 25,kg
